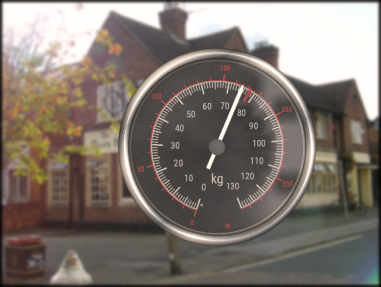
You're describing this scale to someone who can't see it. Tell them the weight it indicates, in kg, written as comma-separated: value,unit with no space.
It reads 75,kg
